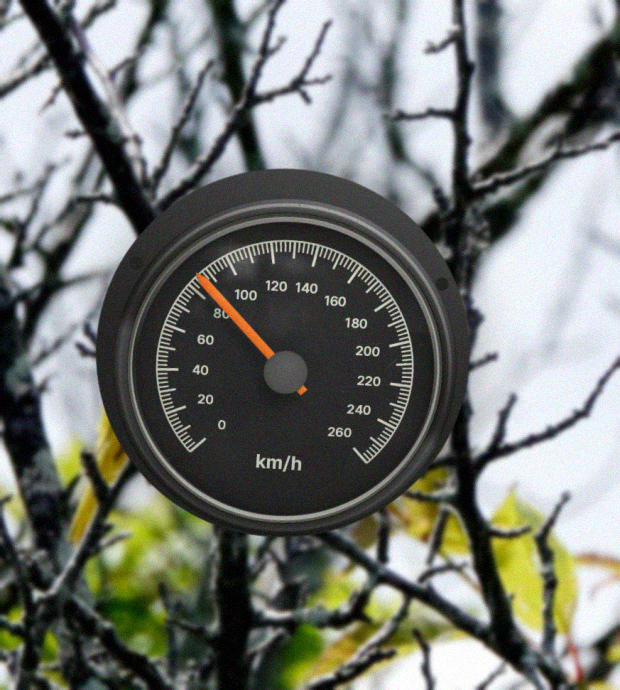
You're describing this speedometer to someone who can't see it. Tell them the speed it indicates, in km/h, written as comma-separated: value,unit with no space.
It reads 86,km/h
